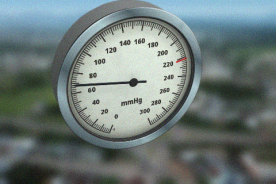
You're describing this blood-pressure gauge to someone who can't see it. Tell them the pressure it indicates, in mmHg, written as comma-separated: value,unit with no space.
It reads 70,mmHg
